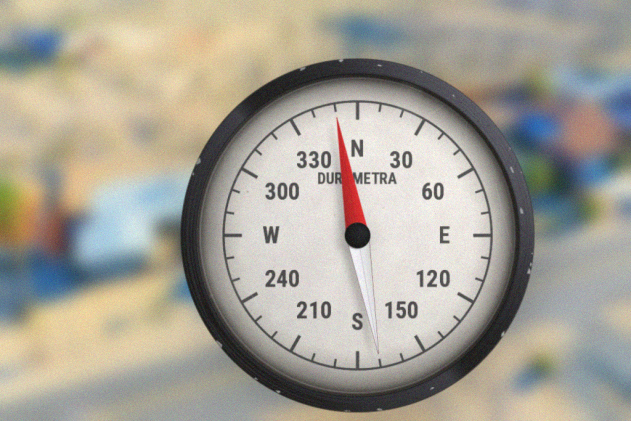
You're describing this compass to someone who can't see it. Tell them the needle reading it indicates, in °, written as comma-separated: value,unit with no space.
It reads 350,°
